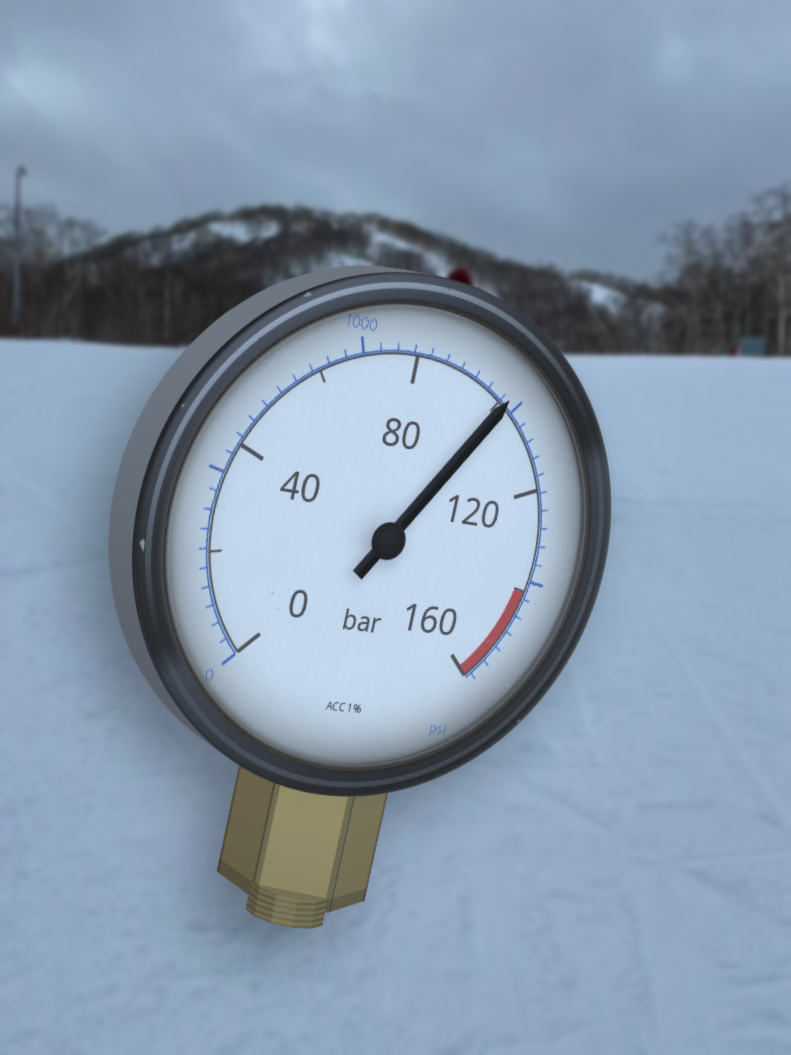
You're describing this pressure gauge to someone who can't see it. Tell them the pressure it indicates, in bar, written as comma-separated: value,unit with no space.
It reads 100,bar
